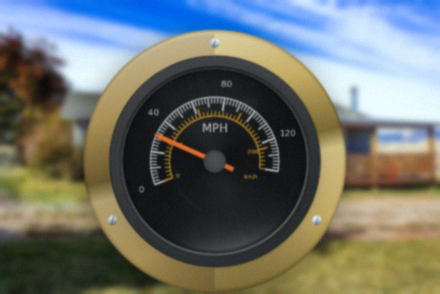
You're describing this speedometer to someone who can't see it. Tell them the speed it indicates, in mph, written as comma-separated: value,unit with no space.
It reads 30,mph
